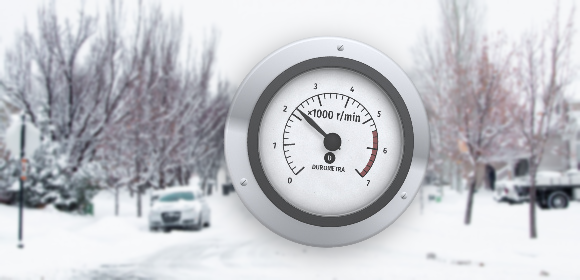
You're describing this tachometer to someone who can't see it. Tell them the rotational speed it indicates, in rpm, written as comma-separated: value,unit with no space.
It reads 2200,rpm
